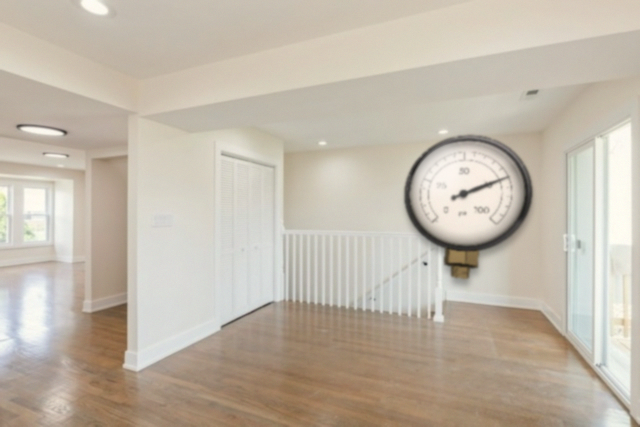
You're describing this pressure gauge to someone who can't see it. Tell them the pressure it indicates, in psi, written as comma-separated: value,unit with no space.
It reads 75,psi
